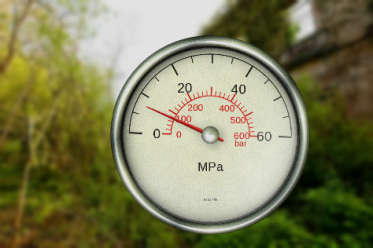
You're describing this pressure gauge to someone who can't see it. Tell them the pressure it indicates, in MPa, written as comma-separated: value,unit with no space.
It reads 7.5,MPa
